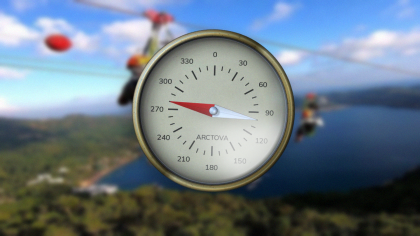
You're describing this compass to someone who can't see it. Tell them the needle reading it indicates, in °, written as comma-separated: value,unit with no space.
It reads 280,°
